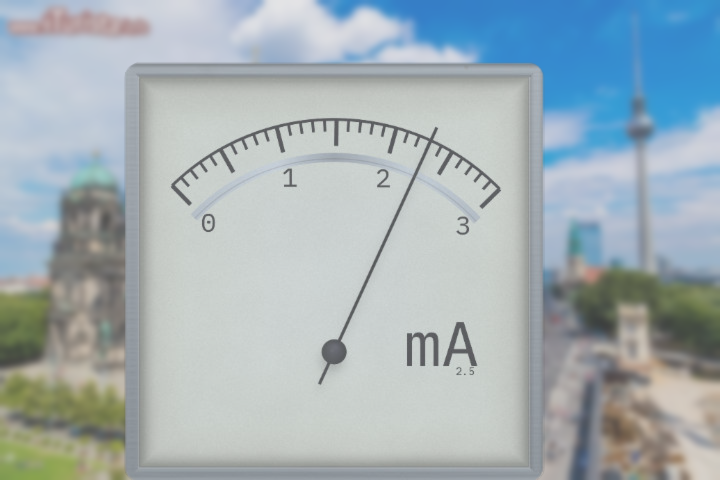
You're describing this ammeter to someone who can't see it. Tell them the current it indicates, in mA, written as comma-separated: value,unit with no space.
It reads 2.3,mA
